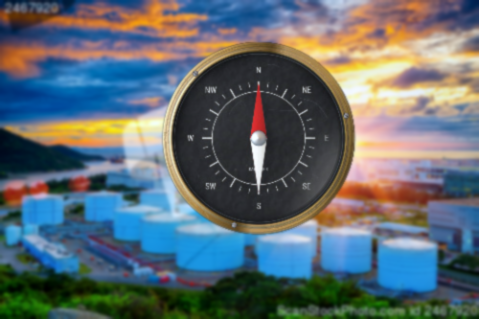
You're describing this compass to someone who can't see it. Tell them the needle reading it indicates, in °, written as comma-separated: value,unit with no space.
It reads 0,°
